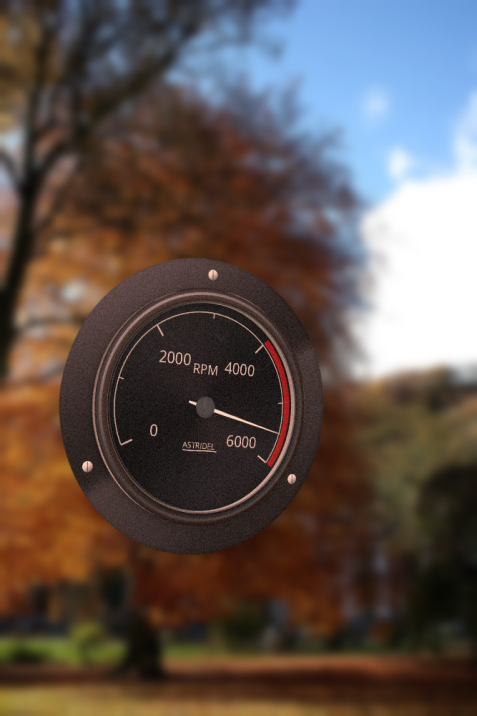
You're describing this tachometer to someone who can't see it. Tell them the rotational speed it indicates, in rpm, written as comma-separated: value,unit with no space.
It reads 5500,rpm
